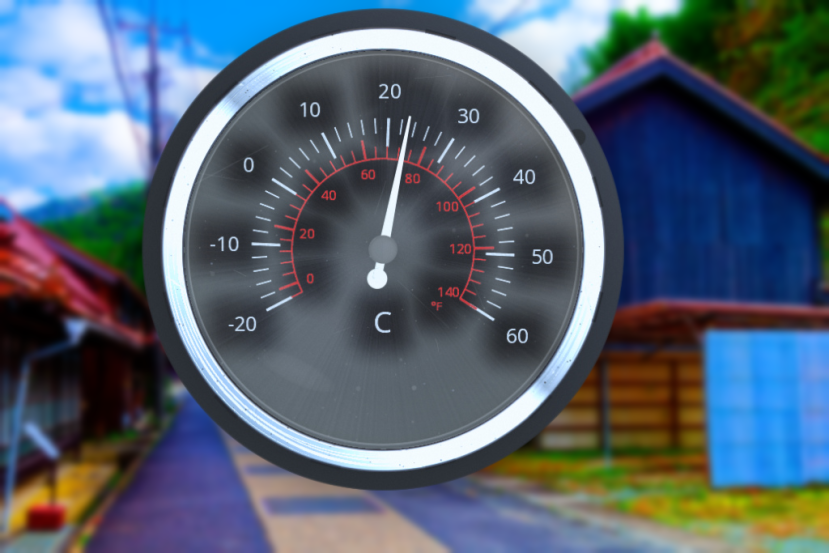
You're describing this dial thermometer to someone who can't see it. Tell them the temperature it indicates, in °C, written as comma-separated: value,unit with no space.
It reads 23,°C
